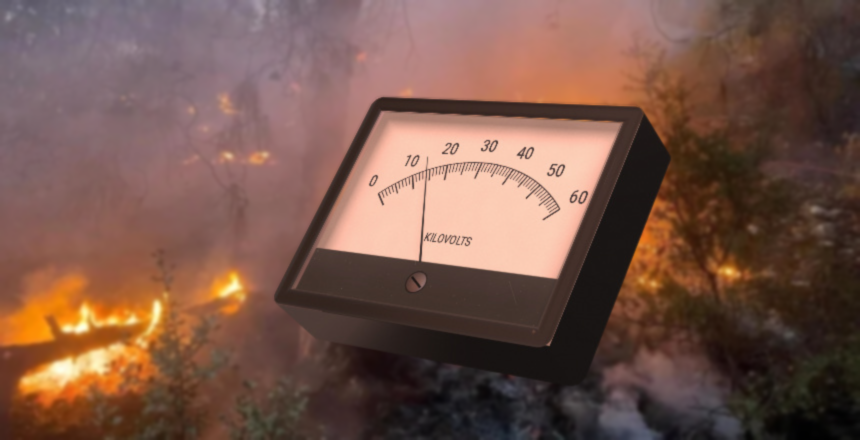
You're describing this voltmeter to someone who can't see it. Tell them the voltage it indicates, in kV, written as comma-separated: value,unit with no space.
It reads 15,kV
